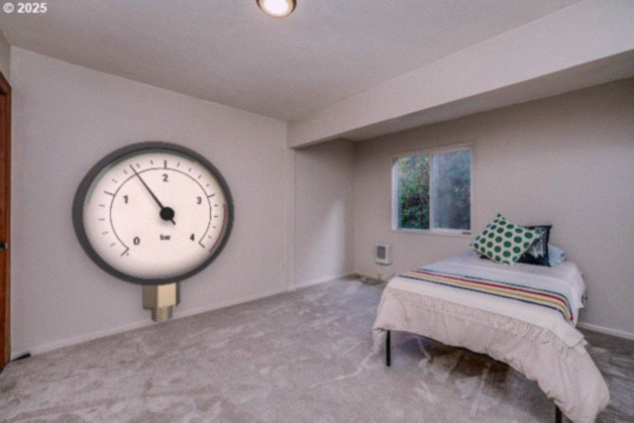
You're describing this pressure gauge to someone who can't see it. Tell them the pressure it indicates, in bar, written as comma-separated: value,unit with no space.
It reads 1.5,bar
